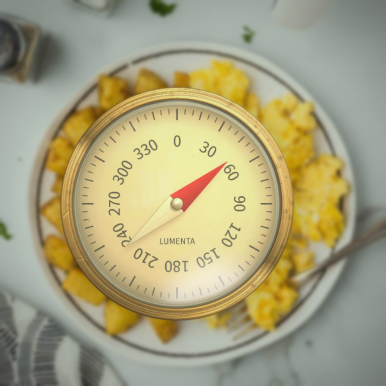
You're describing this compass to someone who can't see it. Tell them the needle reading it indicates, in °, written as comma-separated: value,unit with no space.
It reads 50,°
